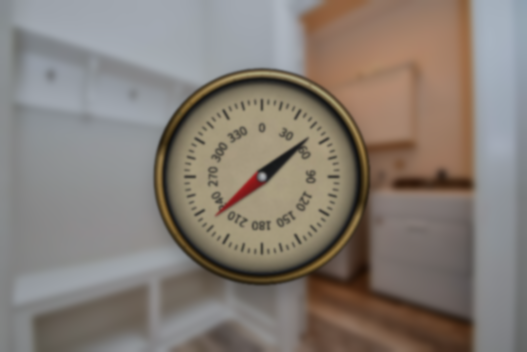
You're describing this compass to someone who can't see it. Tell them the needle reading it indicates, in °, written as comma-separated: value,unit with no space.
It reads 230,°
